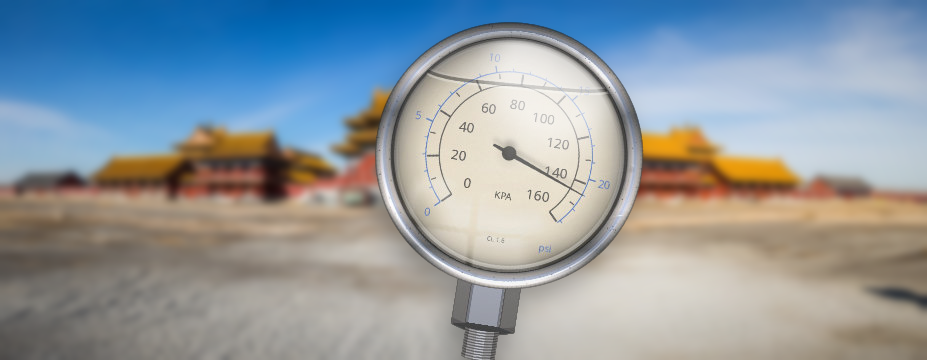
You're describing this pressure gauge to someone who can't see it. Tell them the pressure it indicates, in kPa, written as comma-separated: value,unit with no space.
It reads 145,kPa
